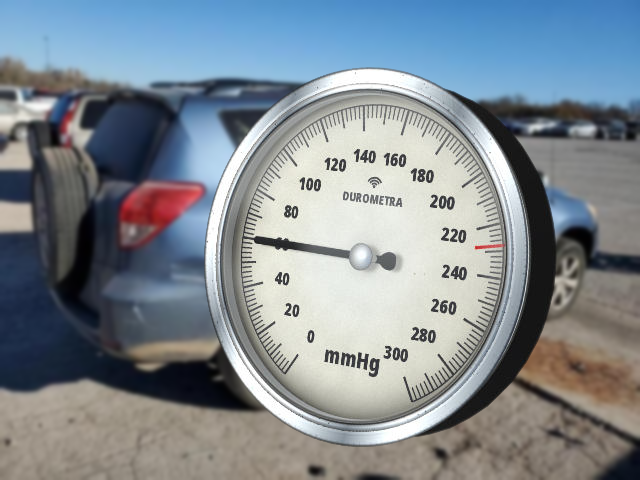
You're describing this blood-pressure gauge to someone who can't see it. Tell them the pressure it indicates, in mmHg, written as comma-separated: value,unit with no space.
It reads 60,mmHg
